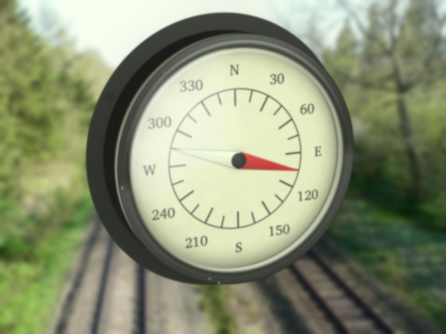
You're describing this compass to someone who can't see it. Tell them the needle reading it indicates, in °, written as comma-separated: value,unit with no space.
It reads 105,°
